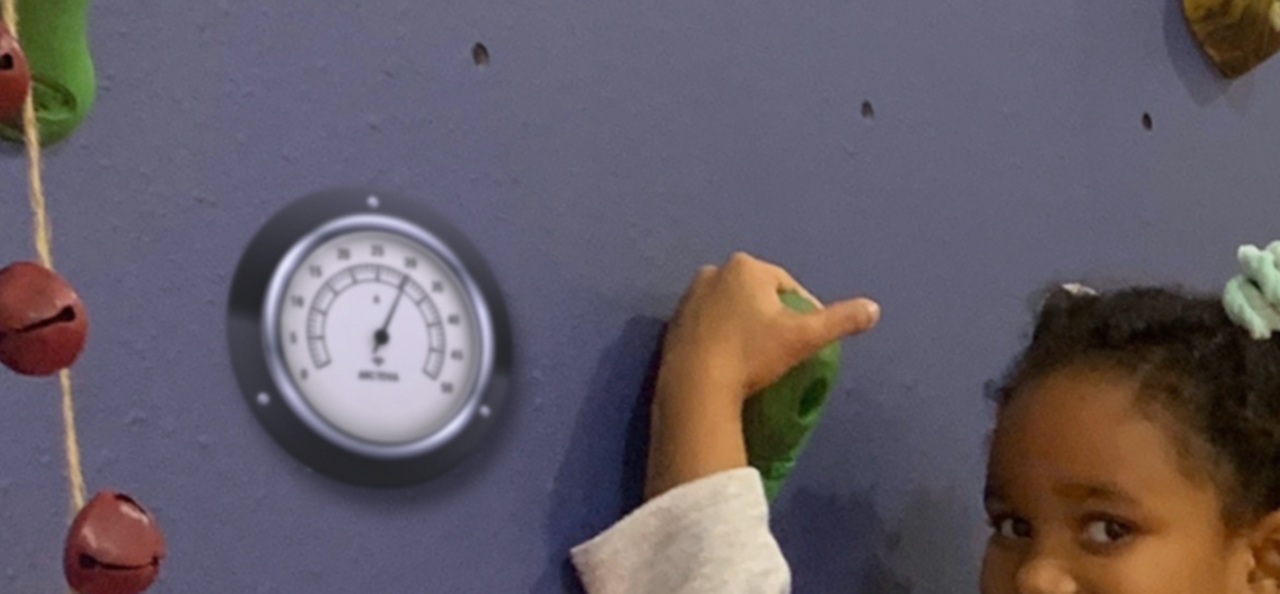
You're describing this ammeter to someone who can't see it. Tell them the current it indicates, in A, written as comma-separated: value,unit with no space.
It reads 30,A
